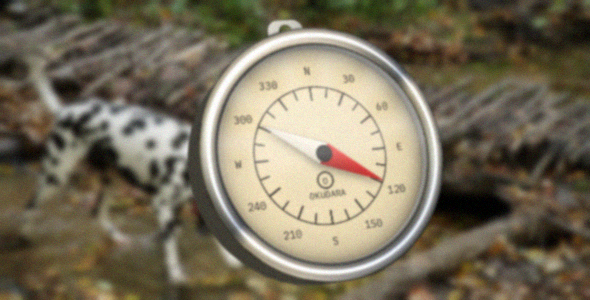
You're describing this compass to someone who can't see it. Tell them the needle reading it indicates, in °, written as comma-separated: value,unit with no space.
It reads 120,°
